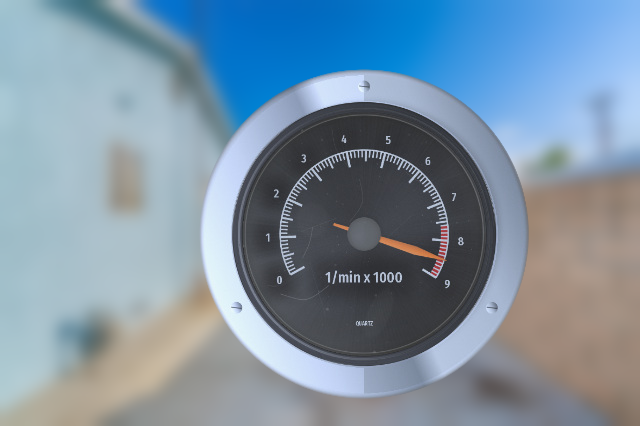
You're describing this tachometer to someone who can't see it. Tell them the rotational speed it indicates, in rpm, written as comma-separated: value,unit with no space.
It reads 8500,rpm
